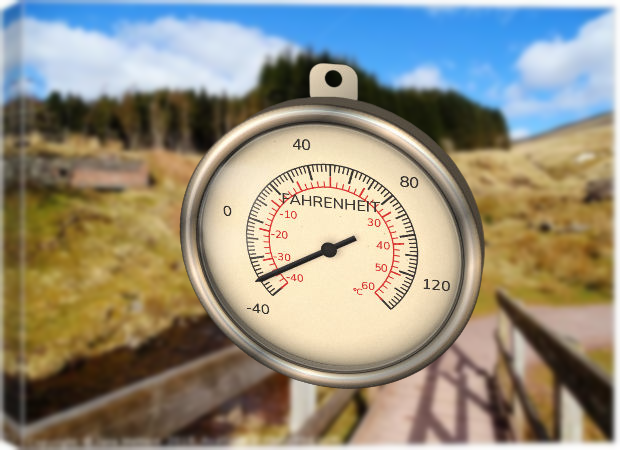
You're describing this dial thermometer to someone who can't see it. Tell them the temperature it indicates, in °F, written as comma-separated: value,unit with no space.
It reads -30,°F
